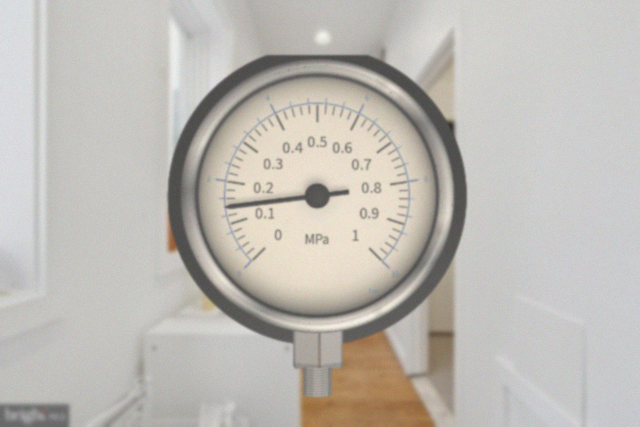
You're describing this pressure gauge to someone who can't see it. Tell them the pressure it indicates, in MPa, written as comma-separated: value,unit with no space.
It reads 0.14,MPa
